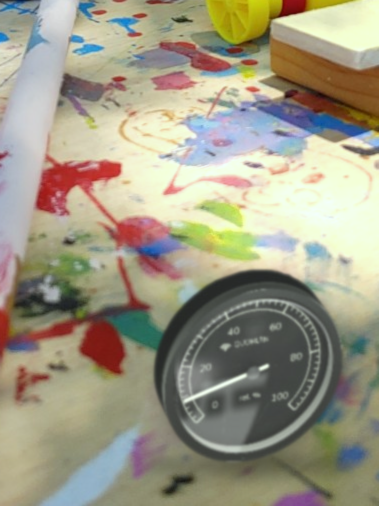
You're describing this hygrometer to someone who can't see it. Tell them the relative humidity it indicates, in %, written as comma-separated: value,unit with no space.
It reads 10,%
